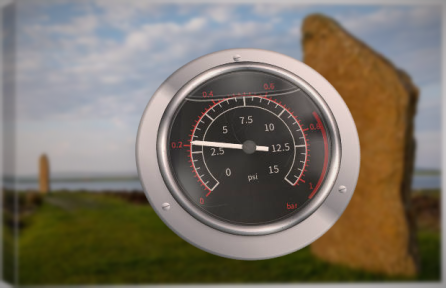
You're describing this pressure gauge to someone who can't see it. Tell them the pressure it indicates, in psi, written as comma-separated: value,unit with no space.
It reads 3,psi
